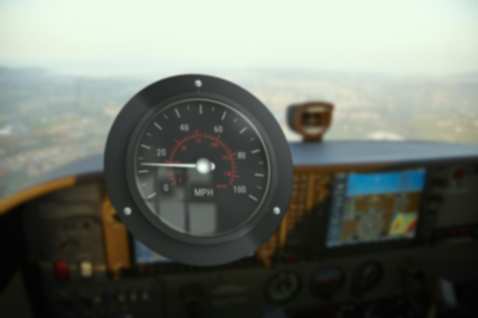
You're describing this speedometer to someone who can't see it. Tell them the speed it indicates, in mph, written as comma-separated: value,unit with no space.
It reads 12.5,mph
